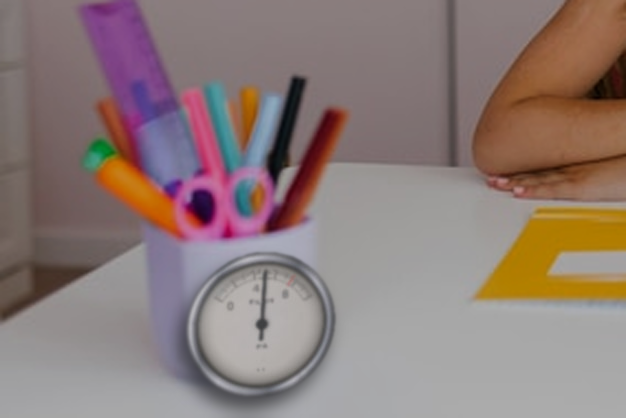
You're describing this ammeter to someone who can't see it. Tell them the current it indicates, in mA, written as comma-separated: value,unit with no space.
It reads 5,mA
